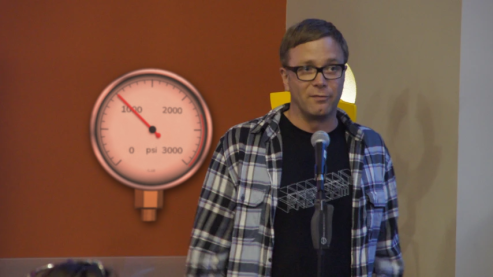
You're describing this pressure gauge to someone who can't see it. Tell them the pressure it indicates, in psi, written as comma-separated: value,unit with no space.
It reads 1000,psi
